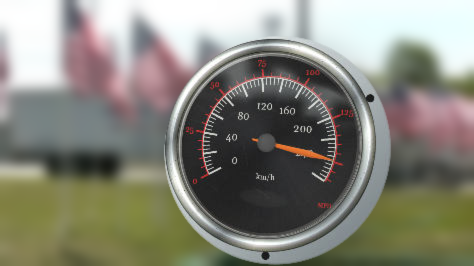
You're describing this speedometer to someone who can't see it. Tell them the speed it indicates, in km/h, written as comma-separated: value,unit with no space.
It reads 240,km/h
